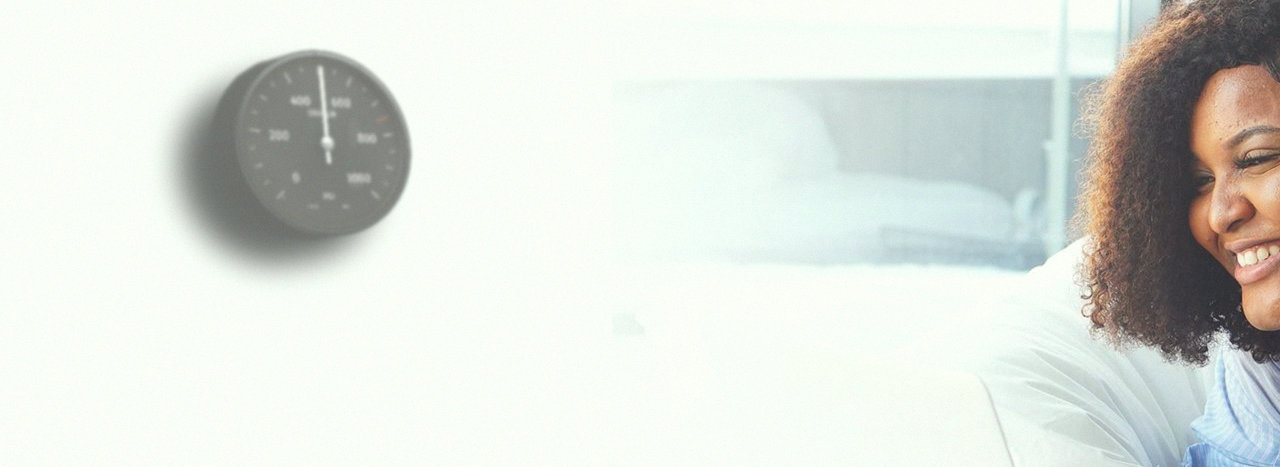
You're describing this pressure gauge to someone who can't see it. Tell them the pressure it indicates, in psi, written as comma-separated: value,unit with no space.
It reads 500,psi
